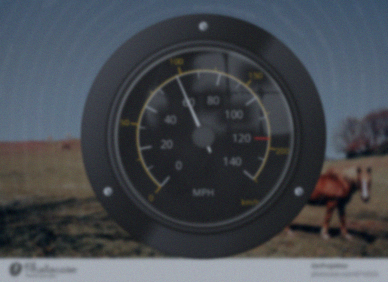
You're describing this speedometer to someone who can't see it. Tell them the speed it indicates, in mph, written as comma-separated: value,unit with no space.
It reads 60,mph
